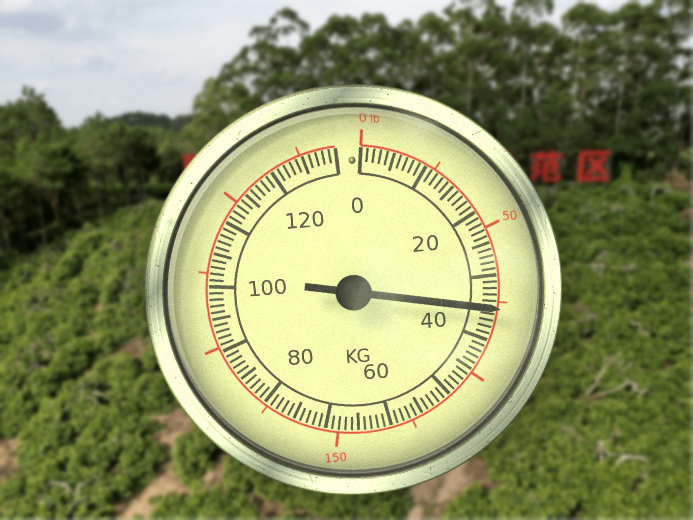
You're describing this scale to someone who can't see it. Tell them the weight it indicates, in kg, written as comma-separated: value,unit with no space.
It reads 35,kg
